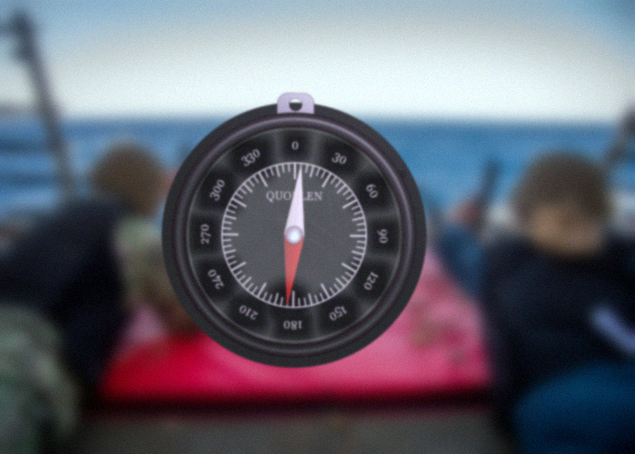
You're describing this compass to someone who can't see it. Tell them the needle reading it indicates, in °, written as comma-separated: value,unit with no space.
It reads 185,°
